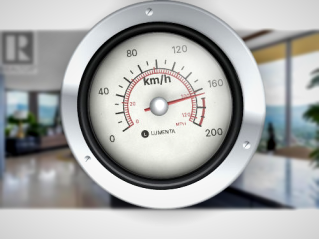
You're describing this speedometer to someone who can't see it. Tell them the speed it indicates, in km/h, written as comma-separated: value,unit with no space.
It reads 165,km/h
